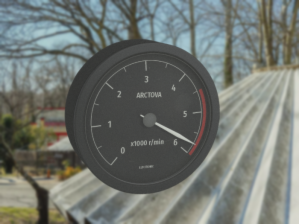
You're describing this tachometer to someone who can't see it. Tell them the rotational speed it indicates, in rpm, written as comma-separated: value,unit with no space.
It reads 5750,rpm
